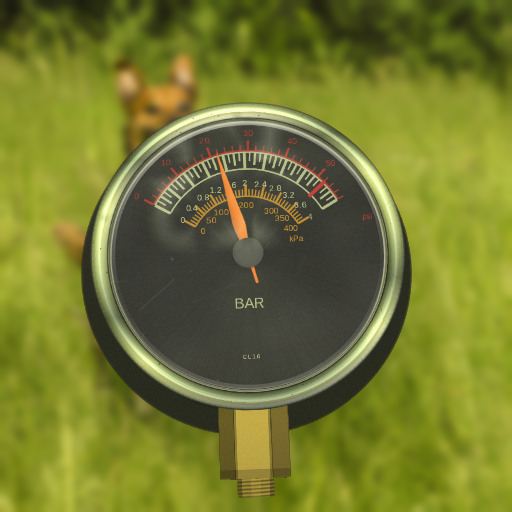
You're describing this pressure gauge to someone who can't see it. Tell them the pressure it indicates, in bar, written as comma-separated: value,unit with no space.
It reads 1.5,bar
